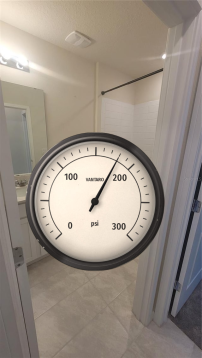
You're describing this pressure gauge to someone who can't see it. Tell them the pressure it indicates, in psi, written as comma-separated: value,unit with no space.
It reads 180,psi
